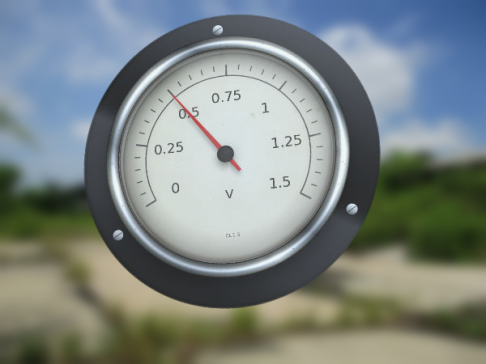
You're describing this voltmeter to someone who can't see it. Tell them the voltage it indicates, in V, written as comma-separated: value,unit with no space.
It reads 0.5,V
